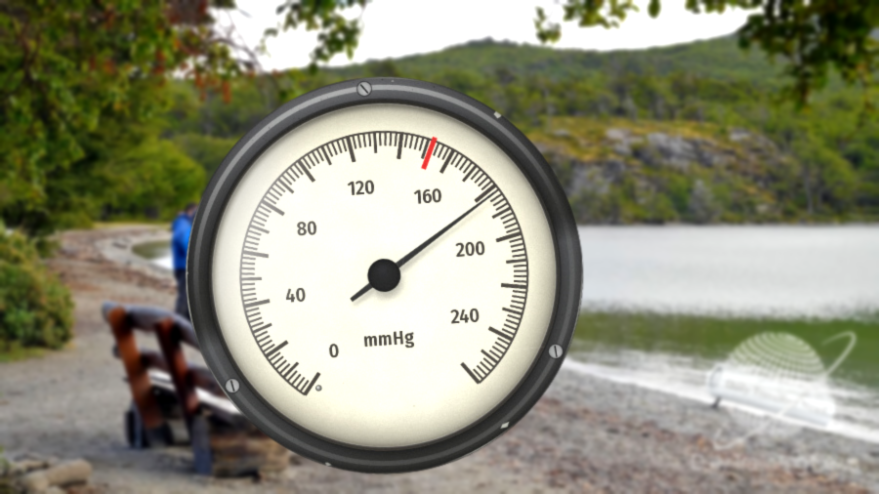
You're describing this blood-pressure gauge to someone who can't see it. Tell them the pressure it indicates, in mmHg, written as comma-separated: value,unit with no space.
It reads 182,mmHg
